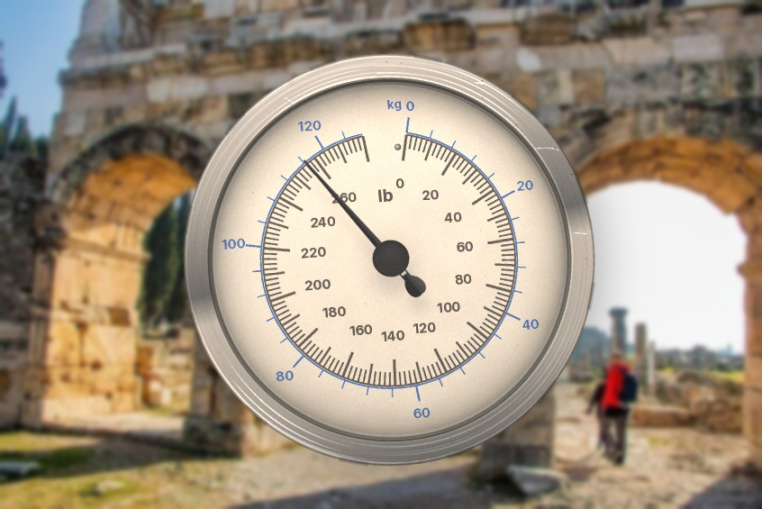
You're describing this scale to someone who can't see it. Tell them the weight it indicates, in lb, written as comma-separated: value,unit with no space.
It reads 256,lb
